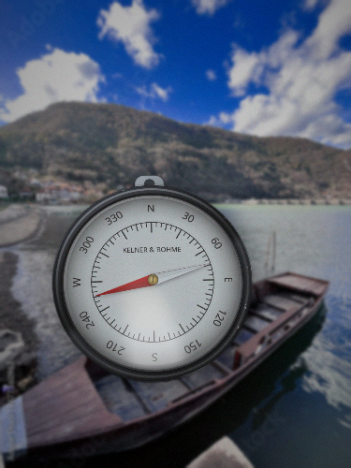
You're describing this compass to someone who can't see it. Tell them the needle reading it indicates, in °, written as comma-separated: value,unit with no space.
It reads 255,°
